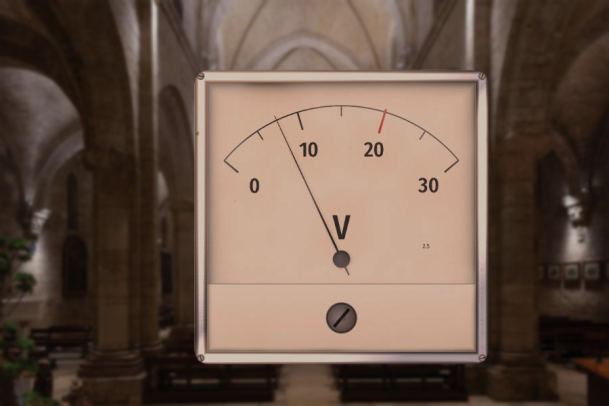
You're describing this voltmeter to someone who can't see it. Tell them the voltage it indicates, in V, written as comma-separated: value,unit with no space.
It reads 7.5,V
